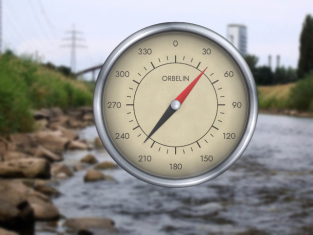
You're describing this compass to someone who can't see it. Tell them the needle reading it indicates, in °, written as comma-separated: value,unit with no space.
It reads 40,°
